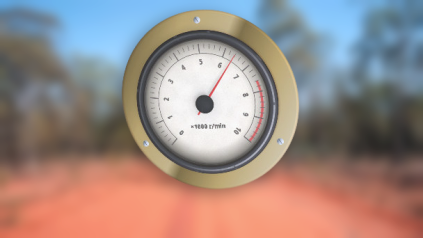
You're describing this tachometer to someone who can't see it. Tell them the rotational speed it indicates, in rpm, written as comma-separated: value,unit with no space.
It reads 6400,rpm
